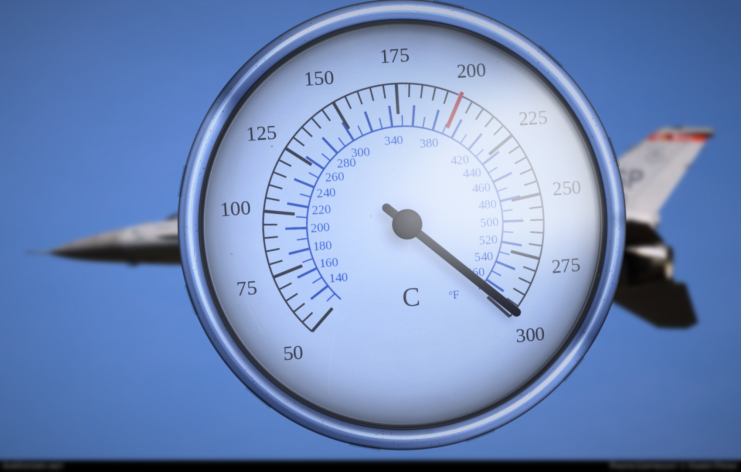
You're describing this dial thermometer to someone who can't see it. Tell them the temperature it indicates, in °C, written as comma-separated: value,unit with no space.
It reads 297.5,°C
